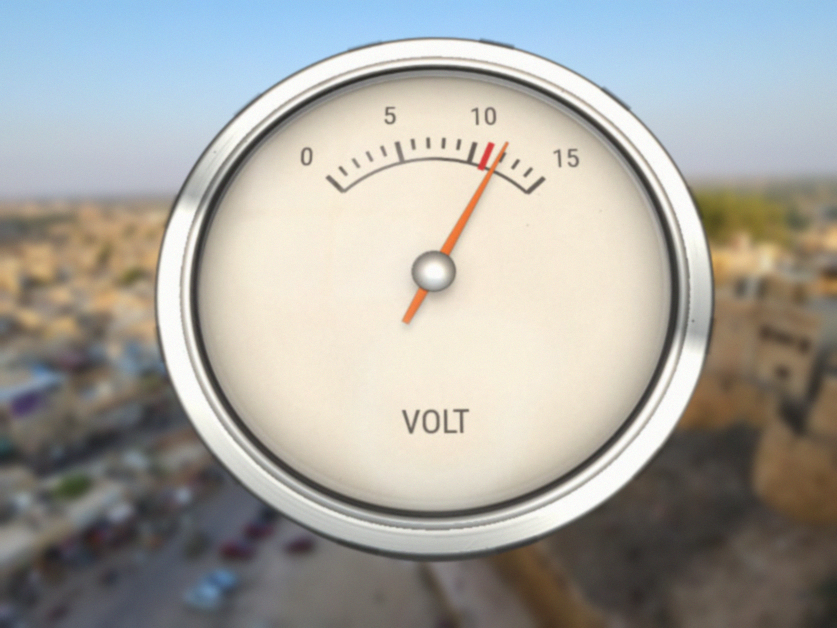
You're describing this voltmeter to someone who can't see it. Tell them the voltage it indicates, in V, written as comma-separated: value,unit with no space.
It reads 12,V
